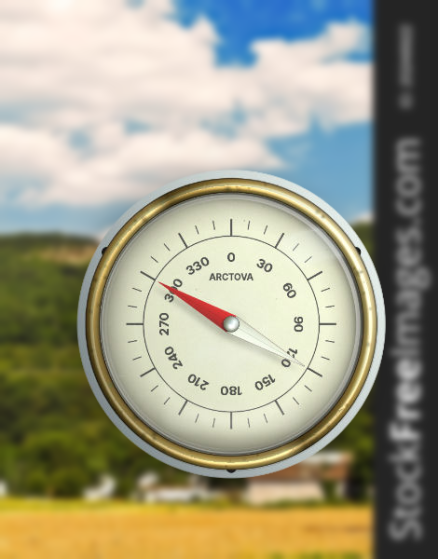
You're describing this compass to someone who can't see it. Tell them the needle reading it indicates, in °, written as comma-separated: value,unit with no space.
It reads 300,°
